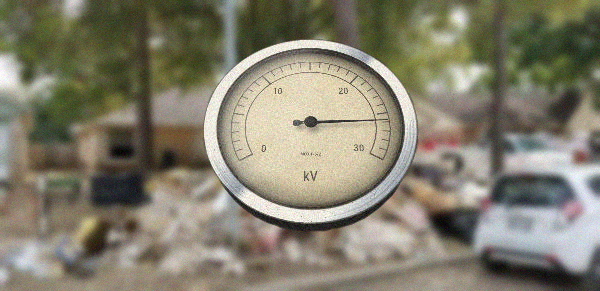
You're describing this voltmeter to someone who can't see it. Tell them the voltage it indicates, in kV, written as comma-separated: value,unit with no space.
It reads 26,kV
